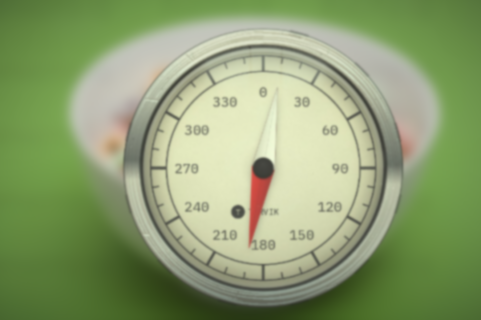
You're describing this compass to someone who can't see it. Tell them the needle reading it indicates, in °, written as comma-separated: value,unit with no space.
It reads 190,°
